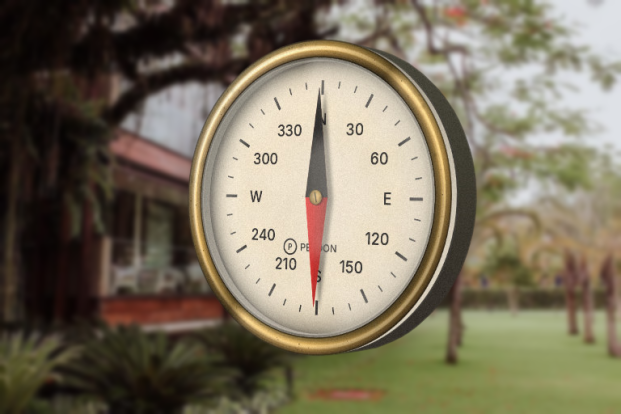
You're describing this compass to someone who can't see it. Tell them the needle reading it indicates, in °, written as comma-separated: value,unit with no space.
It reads 180,°
